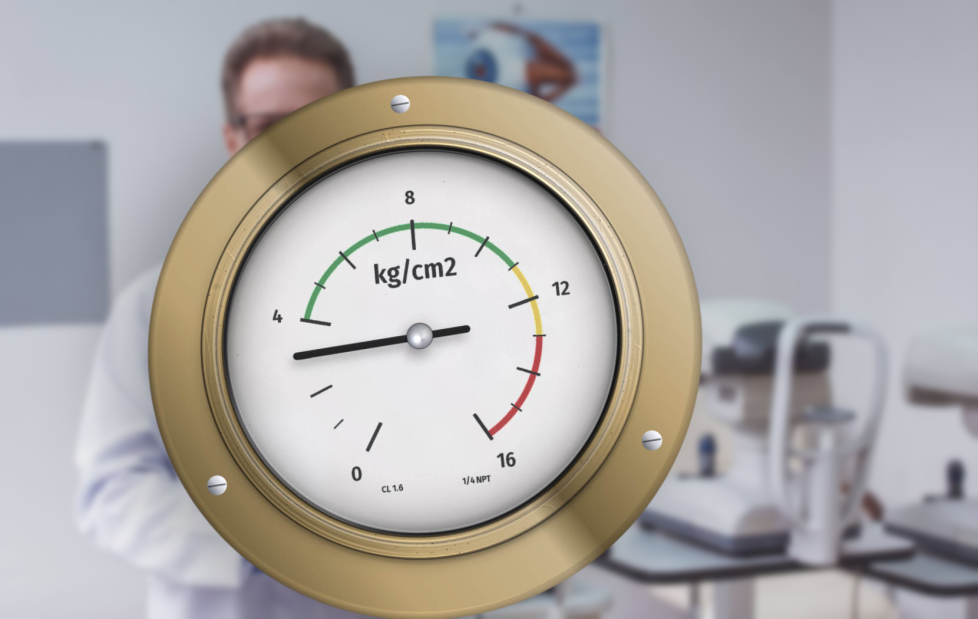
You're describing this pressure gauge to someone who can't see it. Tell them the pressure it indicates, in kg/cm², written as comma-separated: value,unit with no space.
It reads 3,kg/cm²
